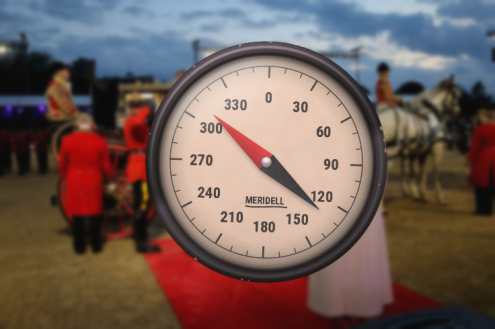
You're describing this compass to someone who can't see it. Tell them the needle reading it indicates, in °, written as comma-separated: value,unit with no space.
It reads 310,°
